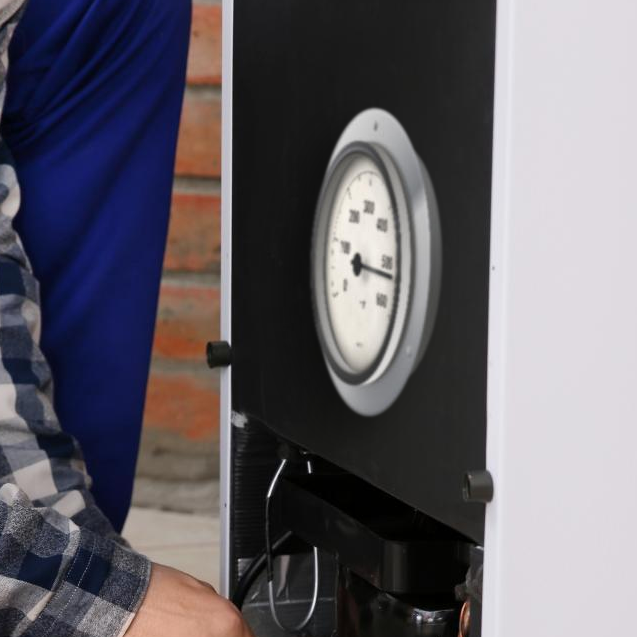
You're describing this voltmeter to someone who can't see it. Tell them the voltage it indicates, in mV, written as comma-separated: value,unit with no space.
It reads 525,mV
